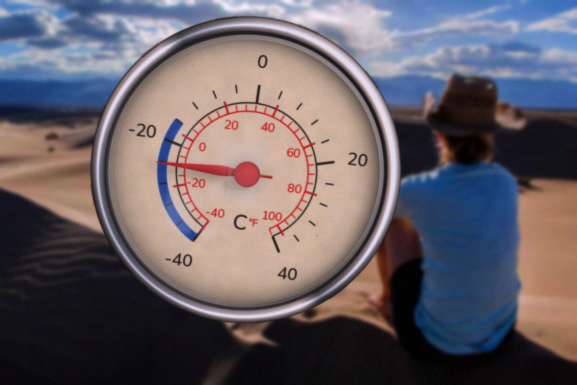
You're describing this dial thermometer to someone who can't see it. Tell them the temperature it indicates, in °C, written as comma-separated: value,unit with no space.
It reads -24,°C
